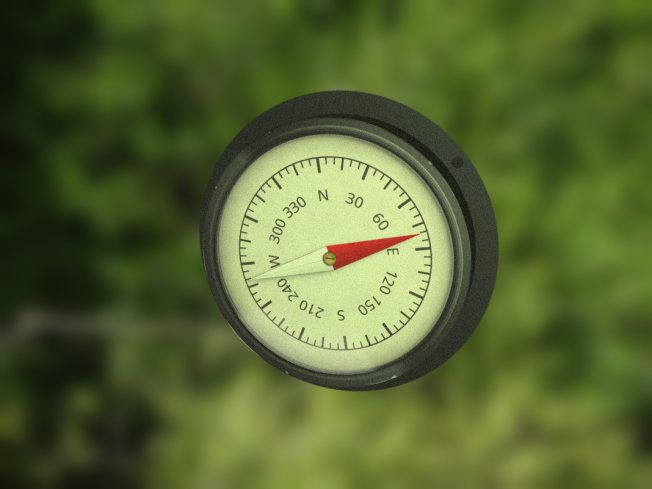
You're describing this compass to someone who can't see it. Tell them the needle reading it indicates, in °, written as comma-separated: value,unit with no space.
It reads 80,°
